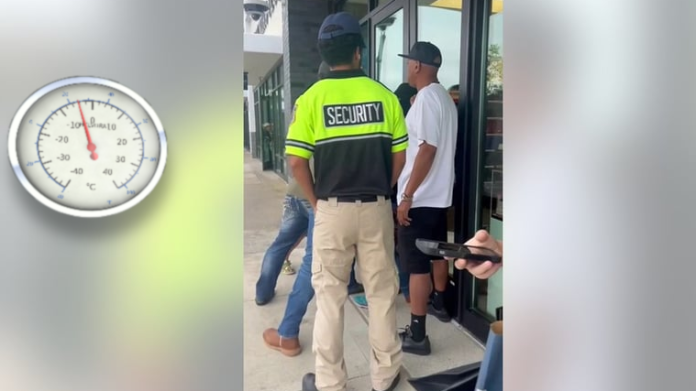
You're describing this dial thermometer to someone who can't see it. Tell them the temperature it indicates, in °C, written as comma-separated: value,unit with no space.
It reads -4,°C
